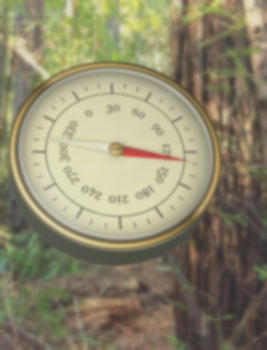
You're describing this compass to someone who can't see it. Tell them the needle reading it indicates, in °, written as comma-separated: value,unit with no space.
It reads 130,°
